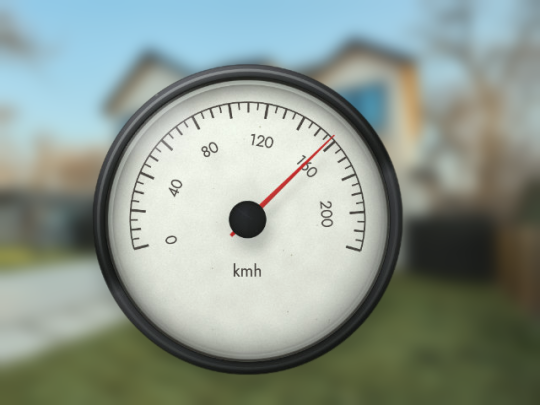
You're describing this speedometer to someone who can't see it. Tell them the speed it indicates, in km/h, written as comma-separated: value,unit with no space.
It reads 157.5,km/h
